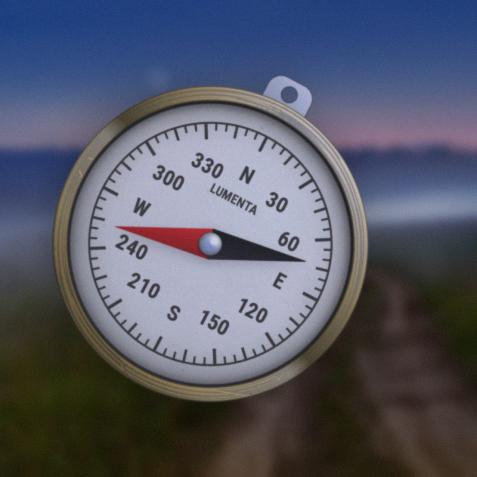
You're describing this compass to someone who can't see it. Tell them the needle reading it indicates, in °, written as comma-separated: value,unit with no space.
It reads 252.5,°
